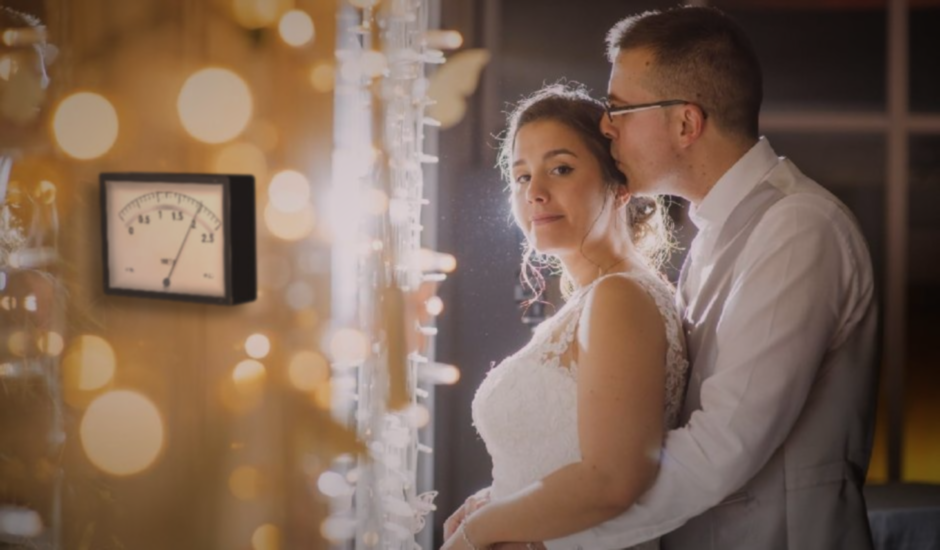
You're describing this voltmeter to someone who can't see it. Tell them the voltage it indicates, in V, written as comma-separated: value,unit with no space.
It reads 2,V
